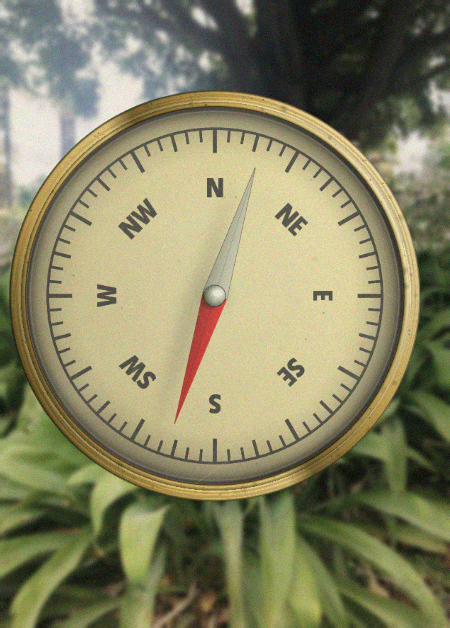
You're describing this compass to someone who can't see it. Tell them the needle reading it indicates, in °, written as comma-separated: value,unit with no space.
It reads 197.5,°
